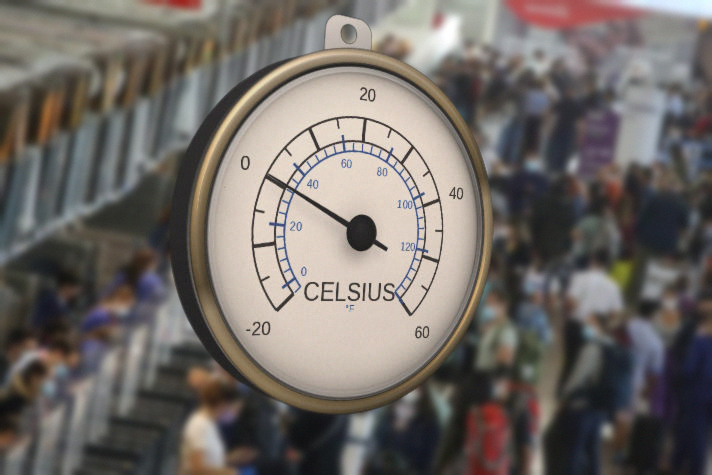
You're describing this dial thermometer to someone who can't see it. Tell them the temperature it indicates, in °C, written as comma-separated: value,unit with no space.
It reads 0,°C
